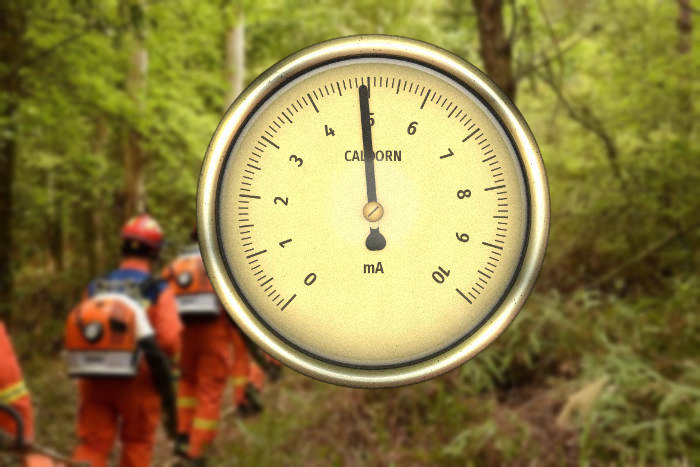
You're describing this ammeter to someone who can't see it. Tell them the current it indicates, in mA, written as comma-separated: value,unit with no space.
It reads 4.9,mA
